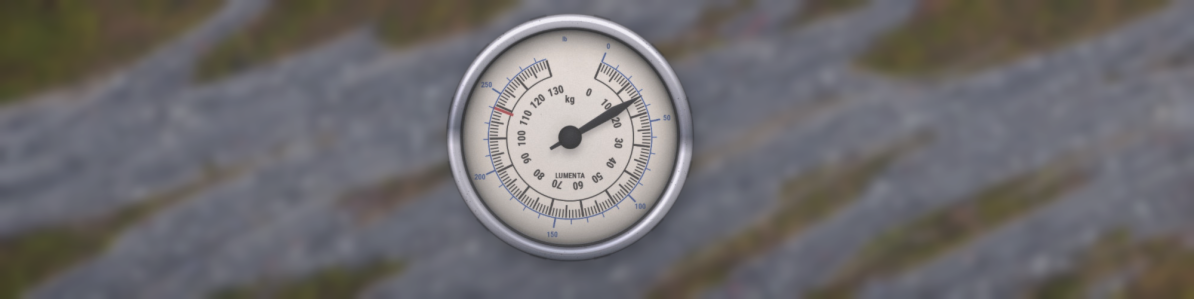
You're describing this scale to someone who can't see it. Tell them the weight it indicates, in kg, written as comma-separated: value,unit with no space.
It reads 15,kg
